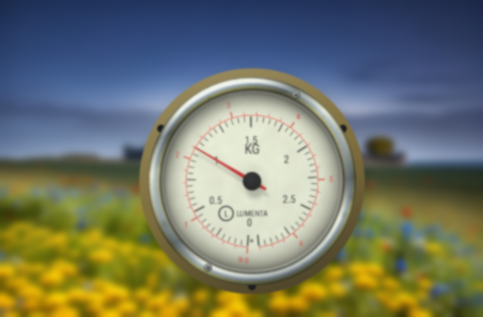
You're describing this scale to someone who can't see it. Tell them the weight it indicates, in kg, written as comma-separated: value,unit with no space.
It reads 1,kg
